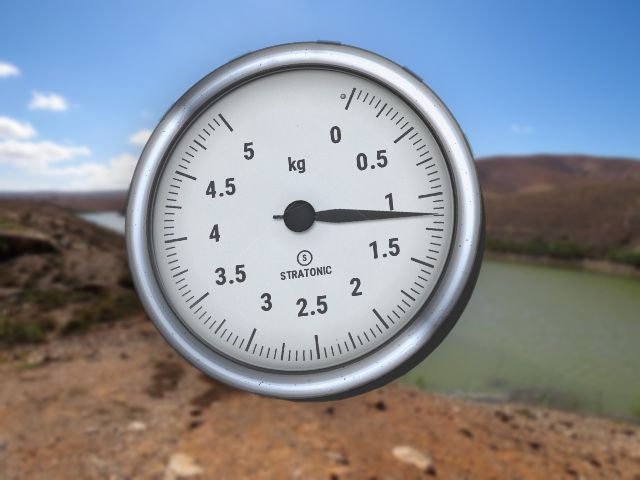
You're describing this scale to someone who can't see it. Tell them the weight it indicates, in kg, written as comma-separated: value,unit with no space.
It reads 1.15,kg
